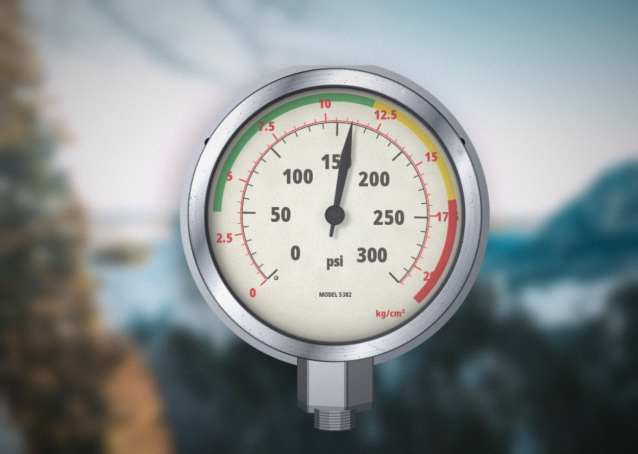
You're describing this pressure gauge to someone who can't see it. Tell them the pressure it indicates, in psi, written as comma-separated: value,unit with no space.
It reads 160,psi
